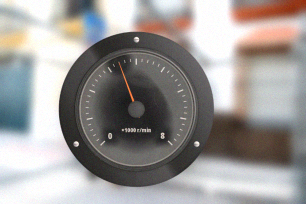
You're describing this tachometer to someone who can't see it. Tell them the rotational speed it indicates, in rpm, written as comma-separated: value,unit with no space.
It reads 3400,rpm
